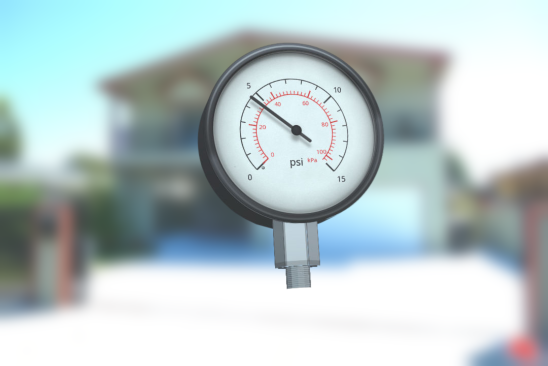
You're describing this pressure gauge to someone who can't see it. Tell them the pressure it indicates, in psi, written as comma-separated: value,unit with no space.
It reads 4.5,psi
